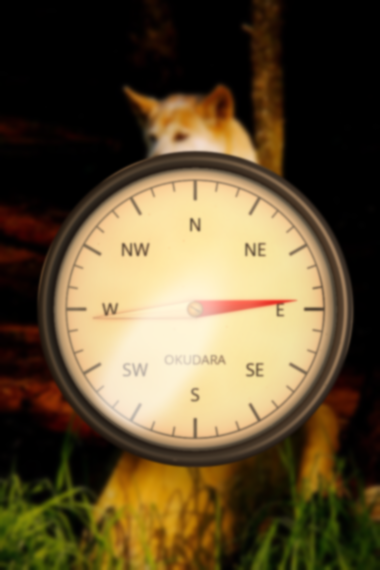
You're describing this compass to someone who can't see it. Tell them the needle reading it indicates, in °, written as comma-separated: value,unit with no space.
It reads 85,°
